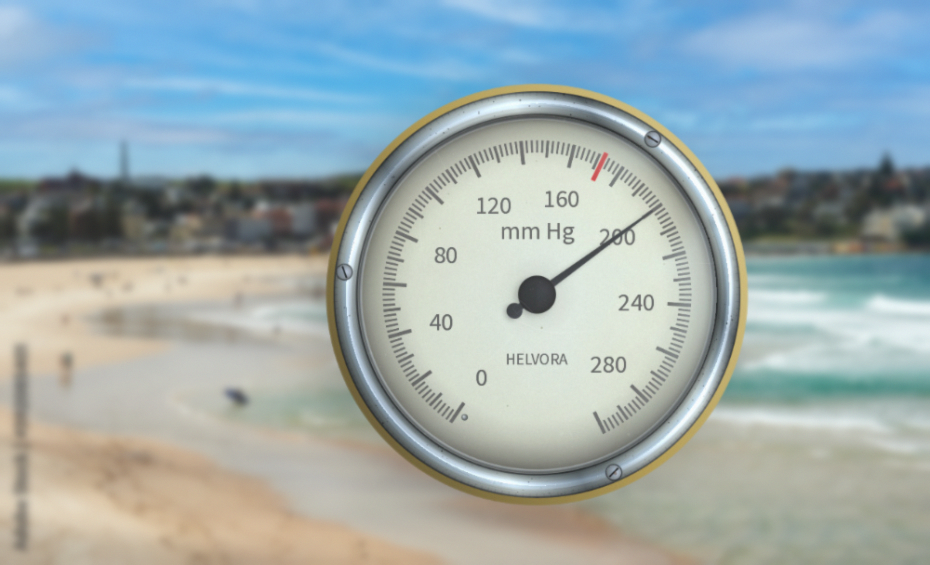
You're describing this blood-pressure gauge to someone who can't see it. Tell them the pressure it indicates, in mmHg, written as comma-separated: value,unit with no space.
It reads 200,mmHg
